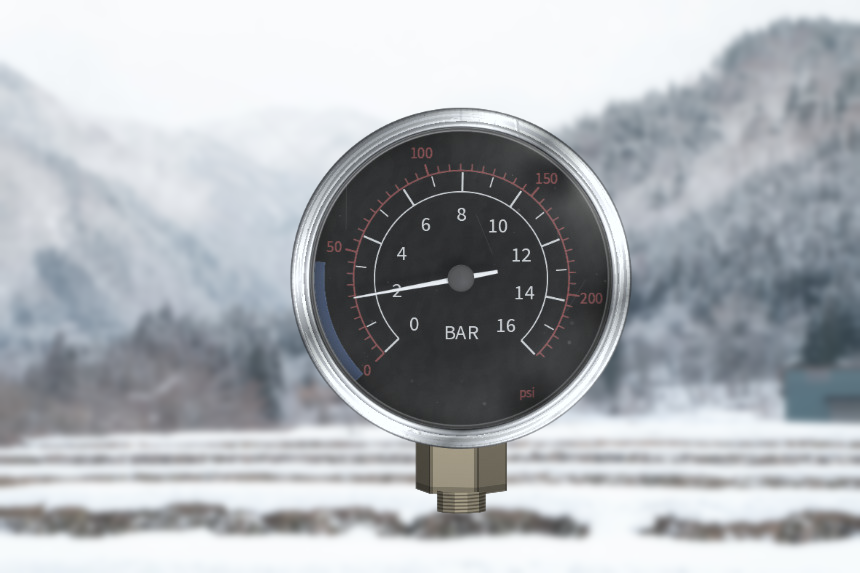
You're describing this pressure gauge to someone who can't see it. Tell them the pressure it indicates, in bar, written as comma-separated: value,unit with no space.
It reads 2,bar
